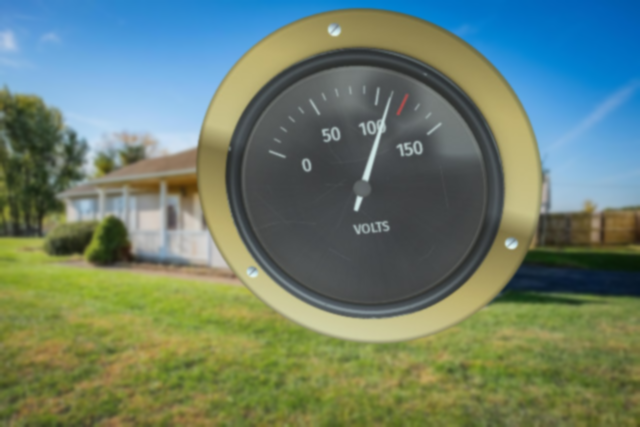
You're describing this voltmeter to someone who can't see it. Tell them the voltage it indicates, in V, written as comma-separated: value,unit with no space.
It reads 110,V
